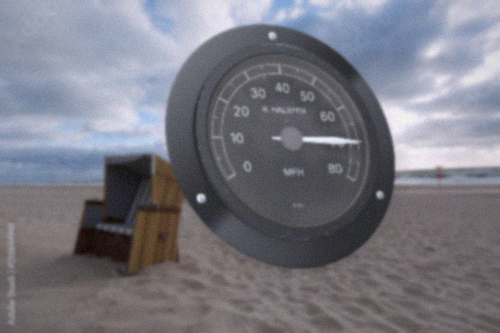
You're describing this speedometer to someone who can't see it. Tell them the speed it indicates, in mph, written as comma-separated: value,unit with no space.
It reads 70,mph
